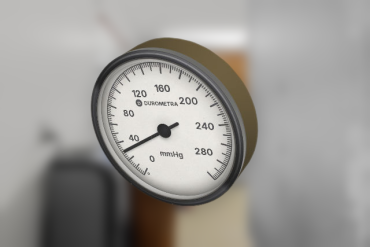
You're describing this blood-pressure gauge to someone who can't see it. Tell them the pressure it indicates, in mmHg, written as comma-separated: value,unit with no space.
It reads 30,mmHg
